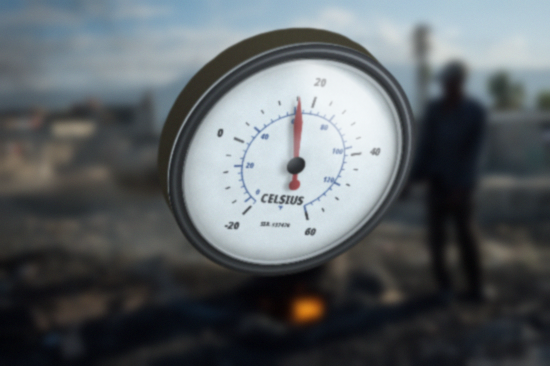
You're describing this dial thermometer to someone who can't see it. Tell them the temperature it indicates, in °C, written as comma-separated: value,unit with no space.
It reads 16,°C
